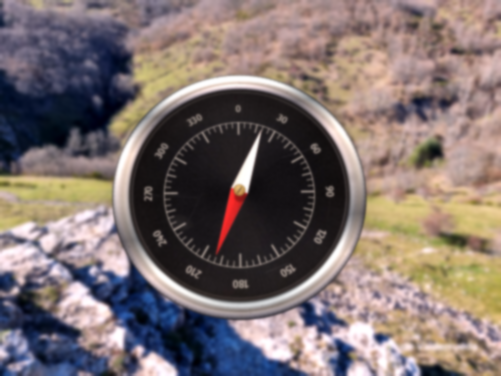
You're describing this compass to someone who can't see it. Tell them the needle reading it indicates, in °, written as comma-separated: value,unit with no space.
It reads 200,°
